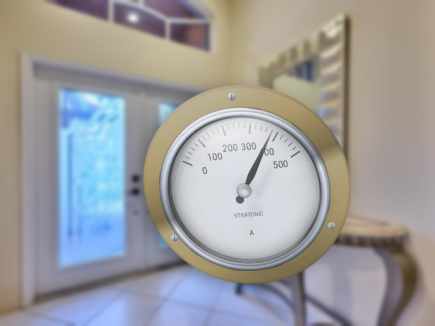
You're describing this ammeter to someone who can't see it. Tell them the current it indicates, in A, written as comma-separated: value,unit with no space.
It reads 380,A
